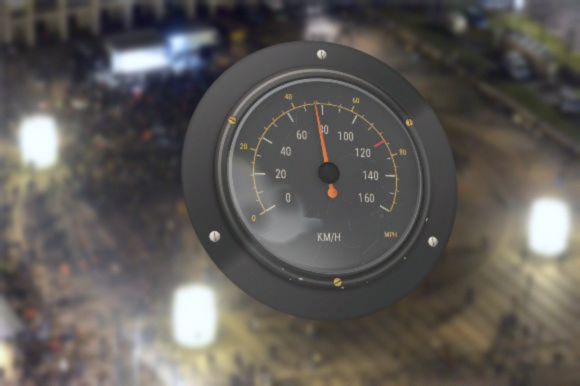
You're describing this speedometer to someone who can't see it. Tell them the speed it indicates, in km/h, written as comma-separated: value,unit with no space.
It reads 75,km/h
